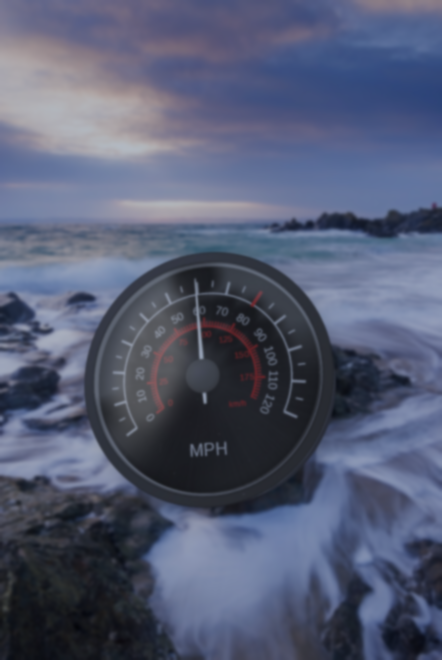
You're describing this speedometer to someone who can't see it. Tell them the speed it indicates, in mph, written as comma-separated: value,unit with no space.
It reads 60,mph
